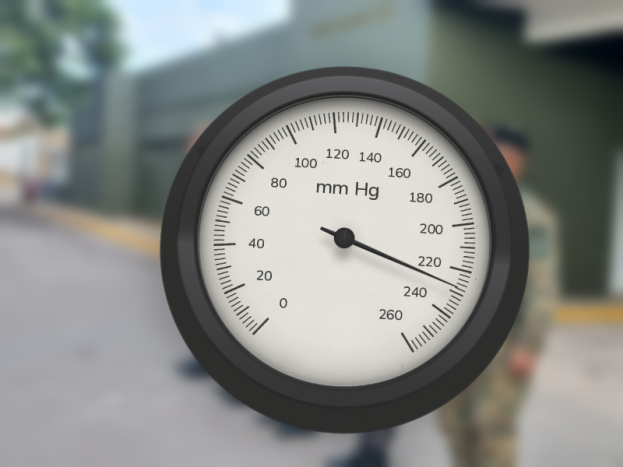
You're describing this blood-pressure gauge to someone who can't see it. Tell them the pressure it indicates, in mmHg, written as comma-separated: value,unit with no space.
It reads 228,mmHg
